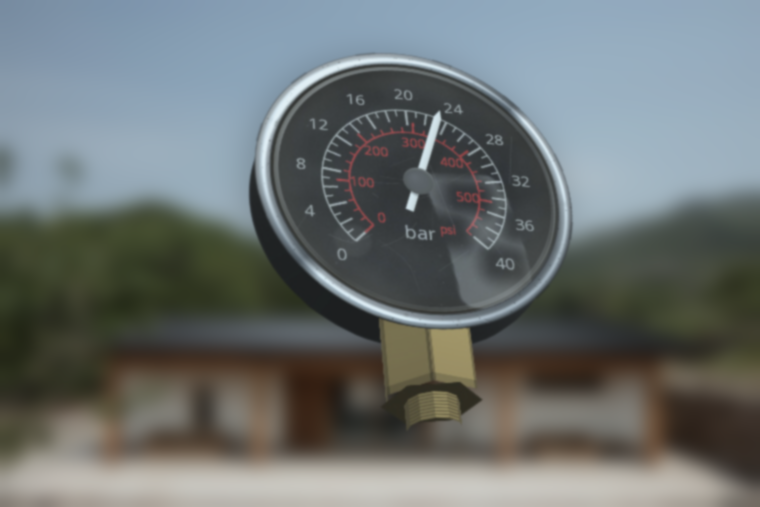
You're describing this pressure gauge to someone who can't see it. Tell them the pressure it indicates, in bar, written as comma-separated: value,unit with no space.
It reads 23,bar
